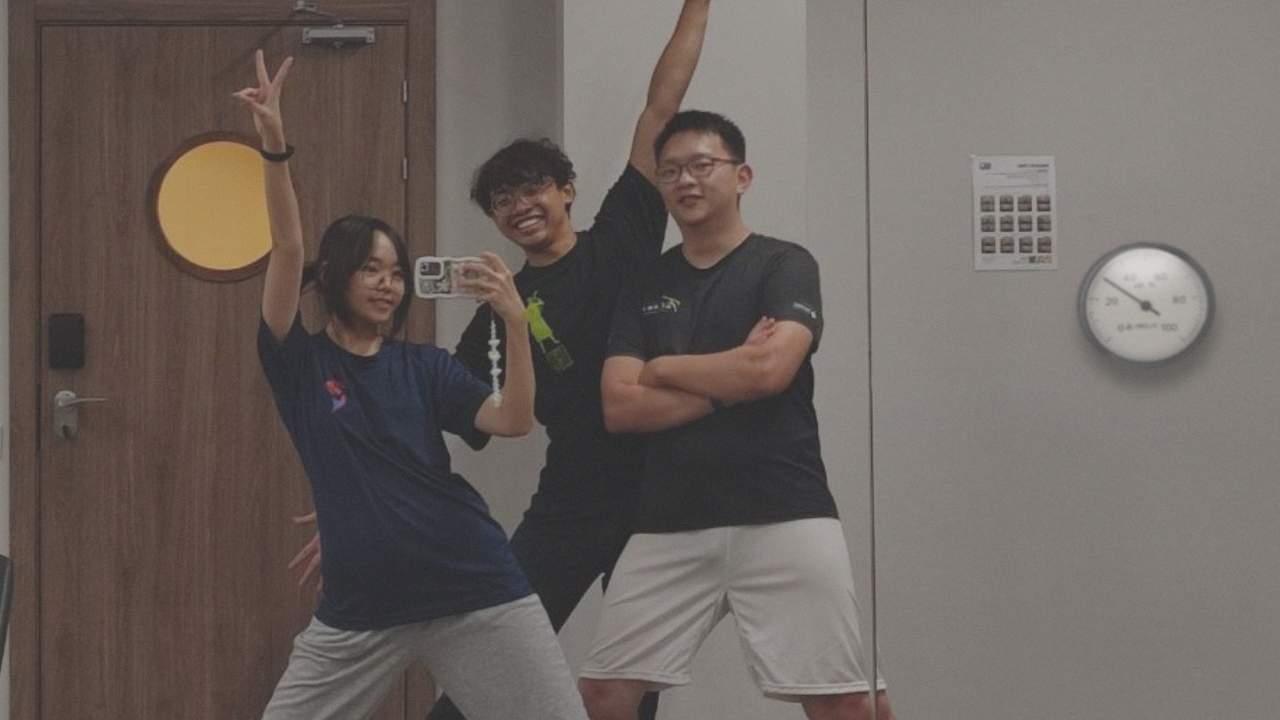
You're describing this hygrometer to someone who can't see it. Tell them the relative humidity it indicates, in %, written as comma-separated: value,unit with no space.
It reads 30,%
